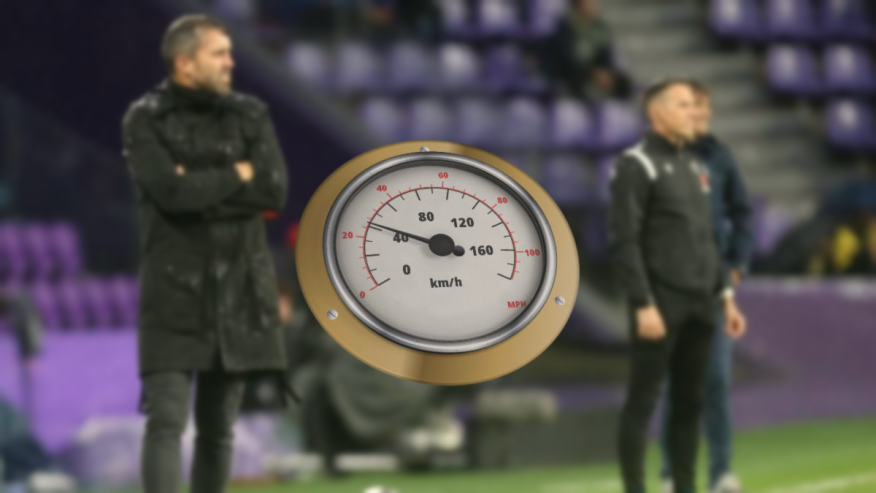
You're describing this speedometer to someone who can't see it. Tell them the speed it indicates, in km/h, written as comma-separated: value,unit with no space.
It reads 40,km/h
